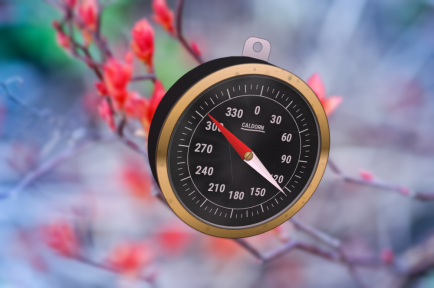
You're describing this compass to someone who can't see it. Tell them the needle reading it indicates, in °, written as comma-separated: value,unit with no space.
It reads 305,°
